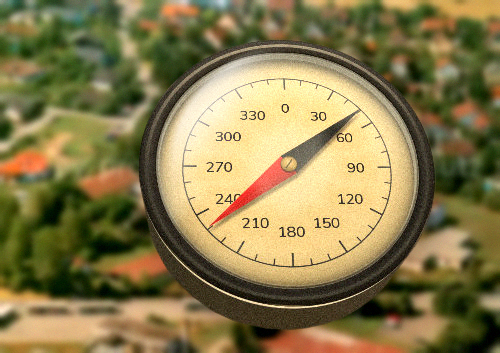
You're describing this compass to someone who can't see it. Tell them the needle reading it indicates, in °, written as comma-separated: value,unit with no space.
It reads 230,°
